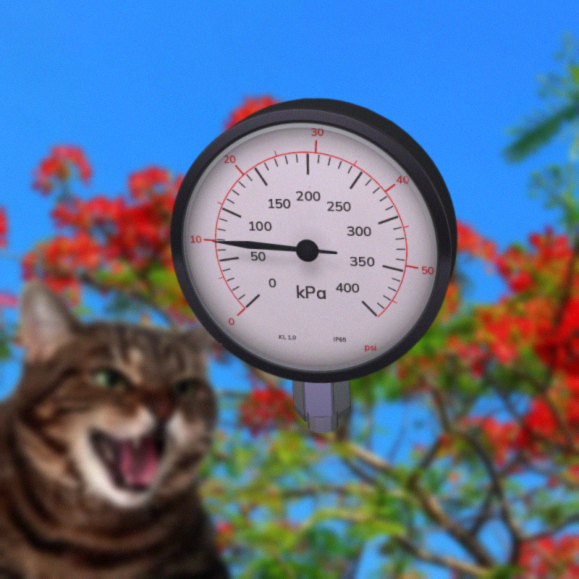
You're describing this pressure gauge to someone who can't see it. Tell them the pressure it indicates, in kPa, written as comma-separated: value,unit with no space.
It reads 70,kPa
